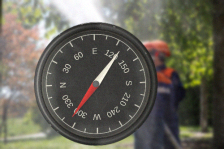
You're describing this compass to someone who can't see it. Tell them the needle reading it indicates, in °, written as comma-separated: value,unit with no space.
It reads 307.5,°
